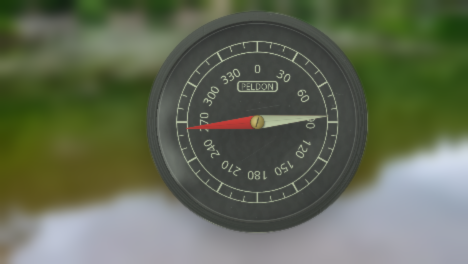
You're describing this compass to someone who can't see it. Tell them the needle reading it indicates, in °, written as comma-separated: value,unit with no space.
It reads 265,°
